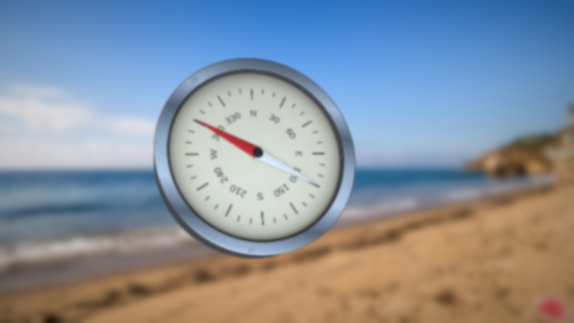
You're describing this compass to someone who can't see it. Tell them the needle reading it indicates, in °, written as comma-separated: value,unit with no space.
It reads 300,°
